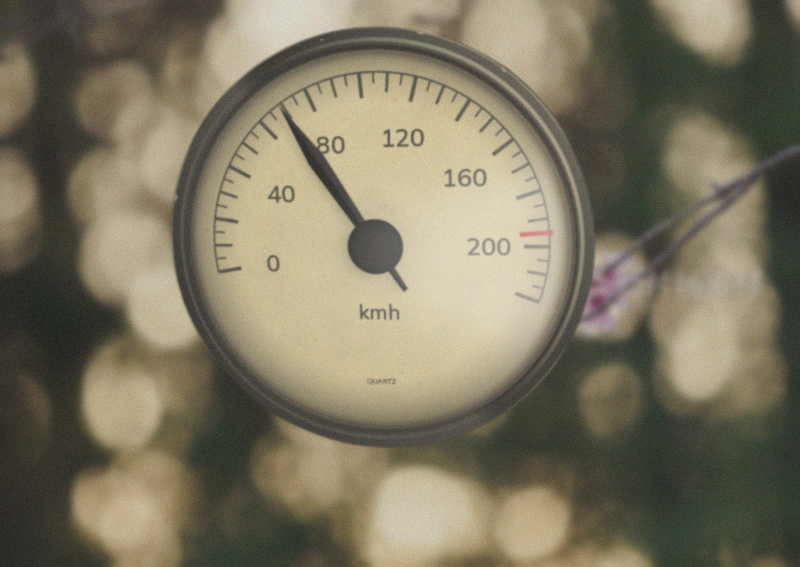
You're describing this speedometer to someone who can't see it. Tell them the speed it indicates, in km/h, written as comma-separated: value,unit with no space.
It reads 70,km/h
